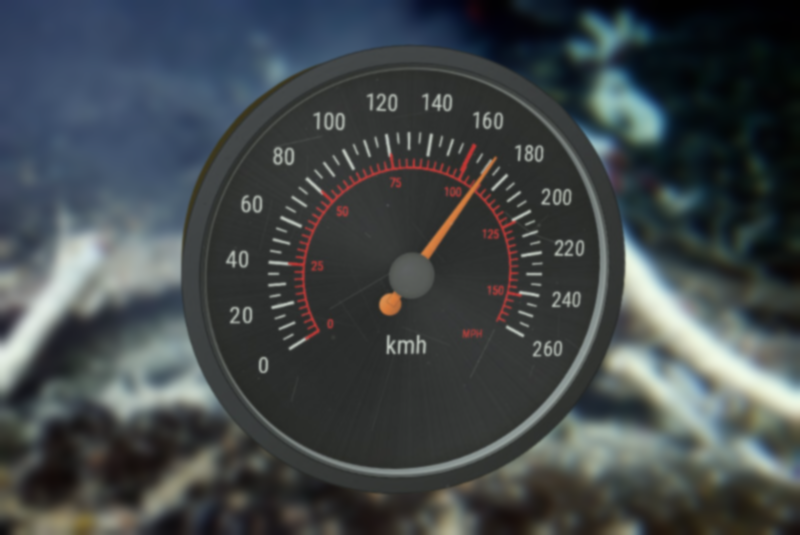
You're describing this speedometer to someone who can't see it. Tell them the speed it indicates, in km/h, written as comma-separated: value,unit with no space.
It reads 170,km/h
